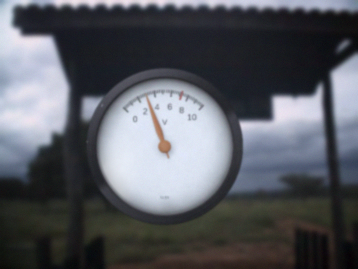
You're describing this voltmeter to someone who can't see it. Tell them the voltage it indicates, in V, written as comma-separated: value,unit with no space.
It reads 3,V
